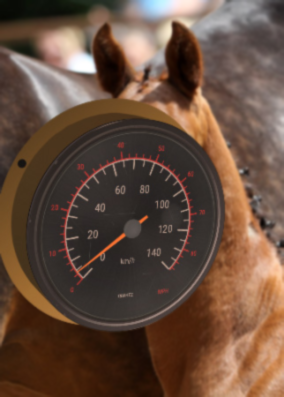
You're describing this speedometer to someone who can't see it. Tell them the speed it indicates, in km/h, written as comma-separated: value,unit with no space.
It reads 5,km/h
